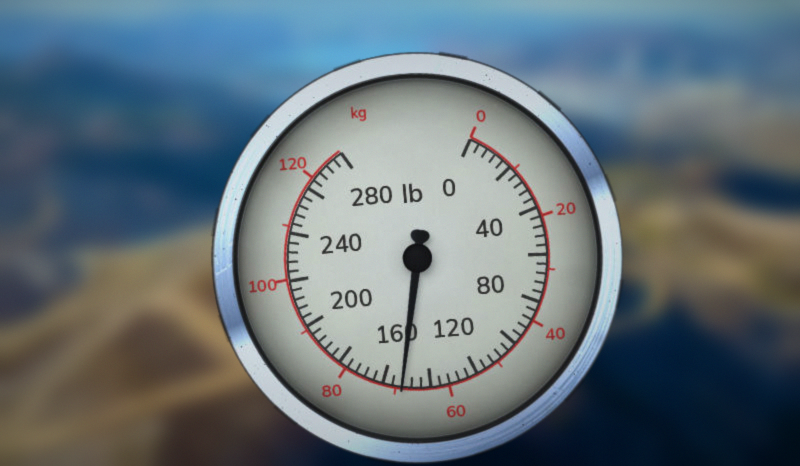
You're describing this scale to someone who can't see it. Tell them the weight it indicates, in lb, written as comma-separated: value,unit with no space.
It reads 152,lb
